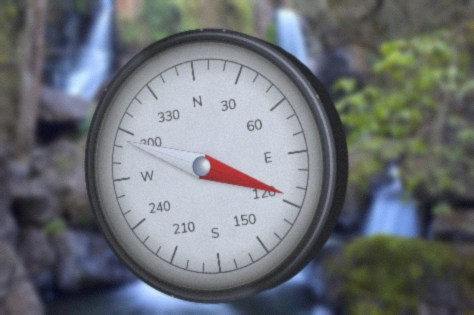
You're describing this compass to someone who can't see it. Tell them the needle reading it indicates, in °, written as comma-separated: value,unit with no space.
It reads 115,°
